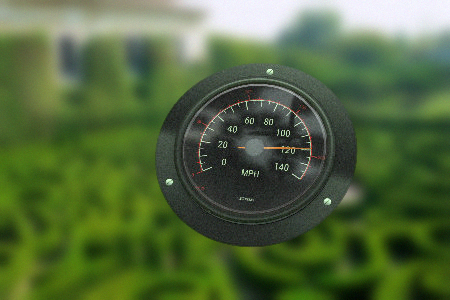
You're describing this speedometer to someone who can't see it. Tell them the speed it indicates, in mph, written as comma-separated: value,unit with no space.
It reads 120,mph
